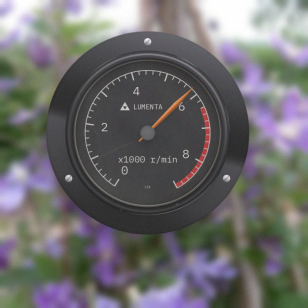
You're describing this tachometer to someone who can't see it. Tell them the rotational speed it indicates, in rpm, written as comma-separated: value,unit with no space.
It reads 5800,rpm
